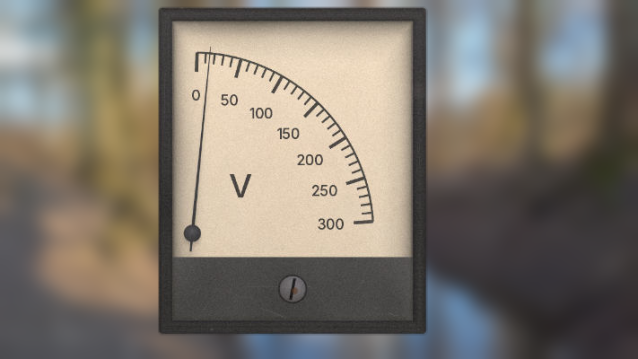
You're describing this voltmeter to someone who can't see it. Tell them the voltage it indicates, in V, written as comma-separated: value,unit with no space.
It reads 15,V
